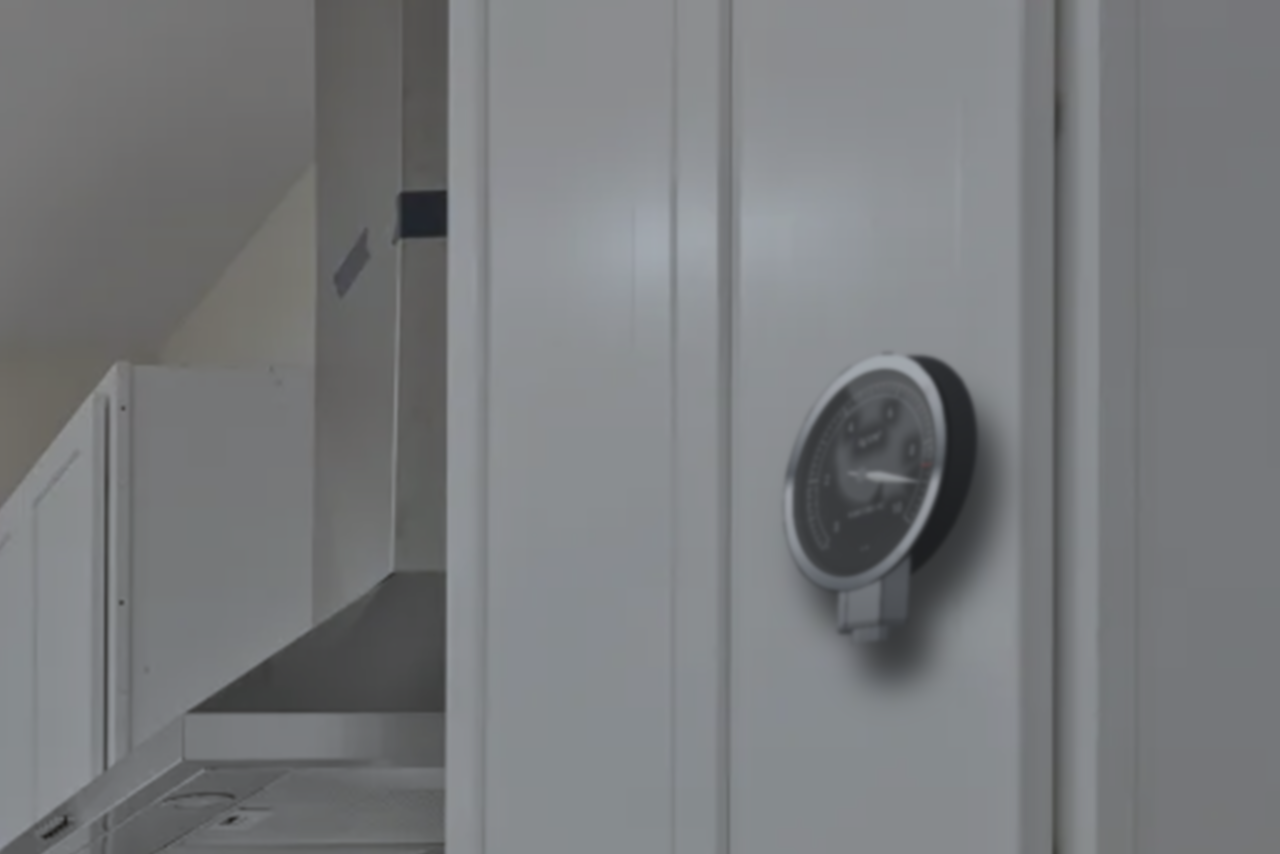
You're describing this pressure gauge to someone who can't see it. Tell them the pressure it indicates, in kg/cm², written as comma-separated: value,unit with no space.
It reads 9,kg/cm²
